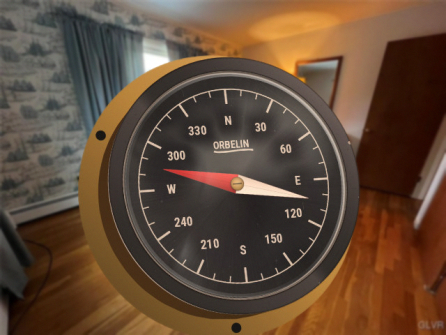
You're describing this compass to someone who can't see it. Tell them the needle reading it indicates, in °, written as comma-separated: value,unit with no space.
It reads 285,°
